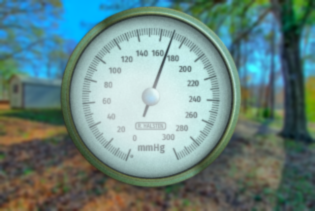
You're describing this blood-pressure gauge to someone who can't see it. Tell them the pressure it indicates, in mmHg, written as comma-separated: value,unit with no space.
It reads 170,mmHg
